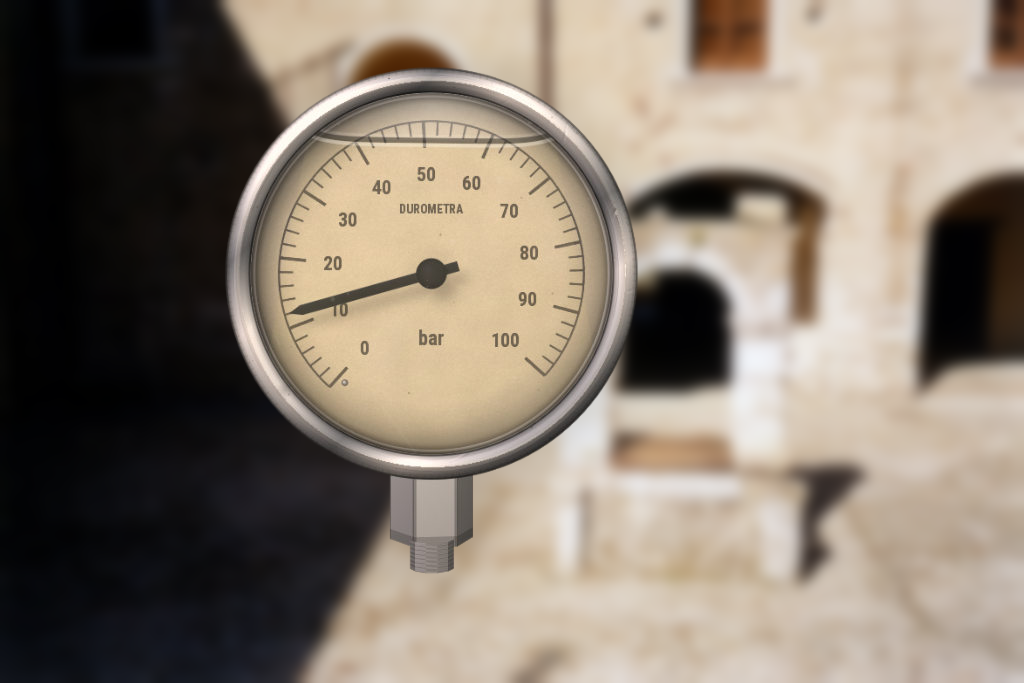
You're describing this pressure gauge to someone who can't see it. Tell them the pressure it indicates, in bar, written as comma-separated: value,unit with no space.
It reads 12,bar
